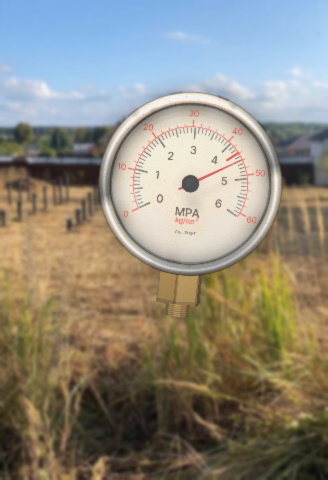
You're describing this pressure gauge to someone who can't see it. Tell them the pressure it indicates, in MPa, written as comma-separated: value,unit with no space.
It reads 4.5,MPa
